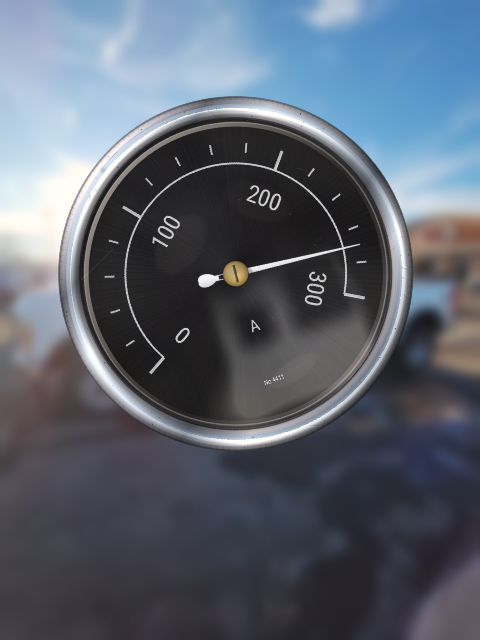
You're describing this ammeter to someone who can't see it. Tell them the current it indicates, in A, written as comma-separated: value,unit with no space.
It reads 270,A
